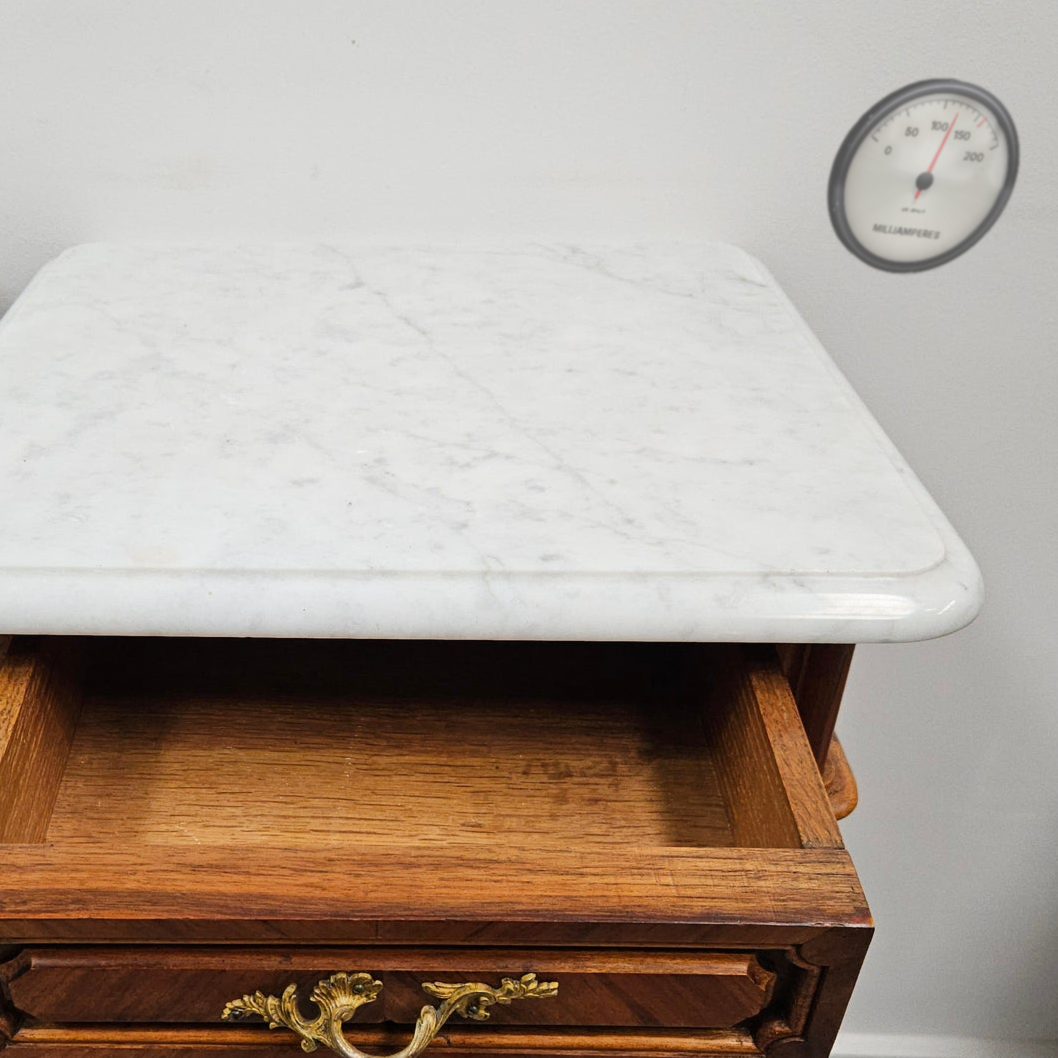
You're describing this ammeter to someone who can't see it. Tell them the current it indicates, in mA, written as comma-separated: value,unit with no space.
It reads 120,mA
